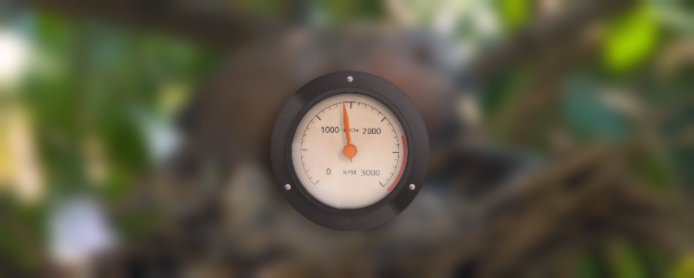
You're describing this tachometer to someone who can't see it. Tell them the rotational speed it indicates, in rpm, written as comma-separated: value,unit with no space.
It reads 1400,rpm
